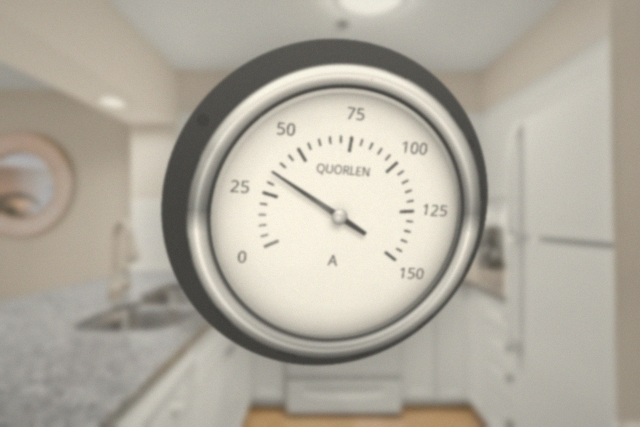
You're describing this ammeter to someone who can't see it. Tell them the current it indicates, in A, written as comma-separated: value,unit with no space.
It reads 35,A
